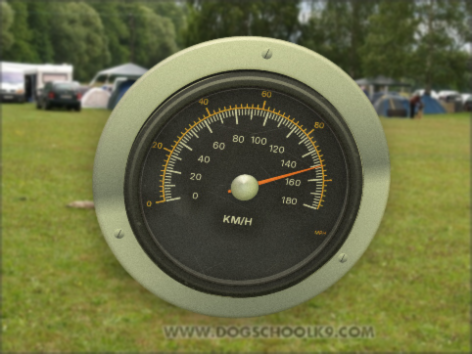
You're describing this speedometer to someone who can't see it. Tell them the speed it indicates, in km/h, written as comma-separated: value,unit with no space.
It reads 150,km/h
